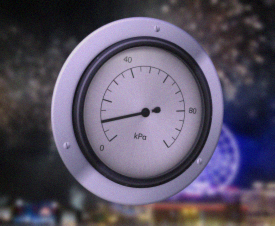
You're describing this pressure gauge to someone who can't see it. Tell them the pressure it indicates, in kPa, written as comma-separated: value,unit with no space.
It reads 10,kPa
